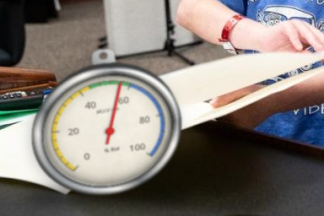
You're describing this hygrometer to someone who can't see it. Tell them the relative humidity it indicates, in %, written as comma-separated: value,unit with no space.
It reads 56,%
